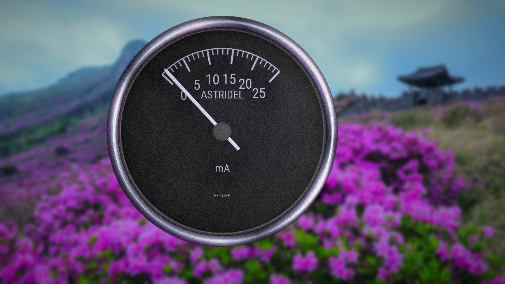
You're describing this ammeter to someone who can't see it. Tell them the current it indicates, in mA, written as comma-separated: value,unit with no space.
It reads 1,mA
